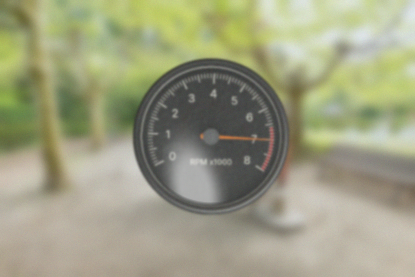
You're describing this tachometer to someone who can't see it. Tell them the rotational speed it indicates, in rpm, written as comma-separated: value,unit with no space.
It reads 7000,rpm
